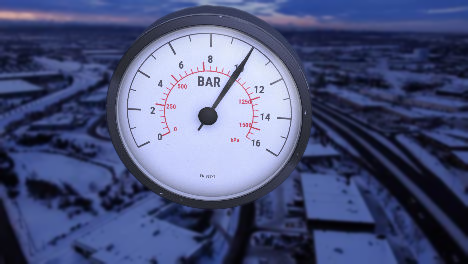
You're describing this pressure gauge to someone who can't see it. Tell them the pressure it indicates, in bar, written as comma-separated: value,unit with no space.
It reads 10,bar
